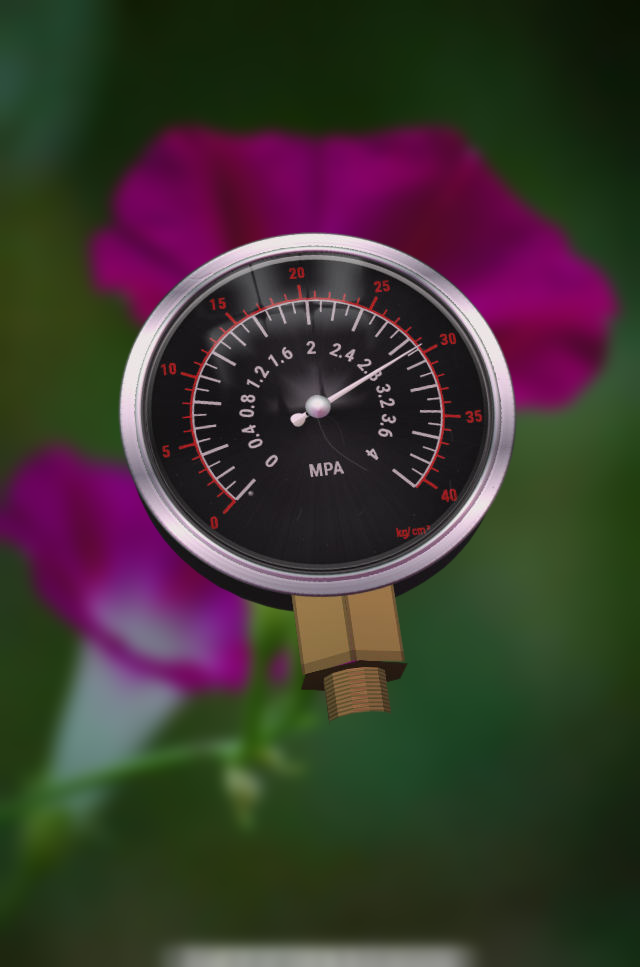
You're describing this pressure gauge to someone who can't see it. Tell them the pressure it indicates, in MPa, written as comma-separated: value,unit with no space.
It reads 2.9,MPa
